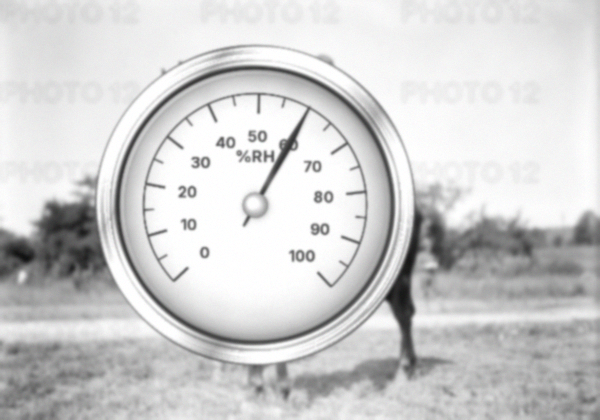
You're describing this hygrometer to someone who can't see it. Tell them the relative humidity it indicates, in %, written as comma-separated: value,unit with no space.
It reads 60,%
